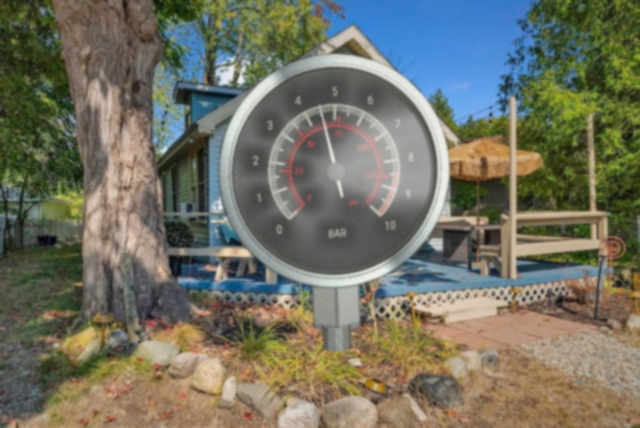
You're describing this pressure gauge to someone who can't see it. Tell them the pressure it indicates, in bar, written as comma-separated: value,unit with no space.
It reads 4.5,bar
